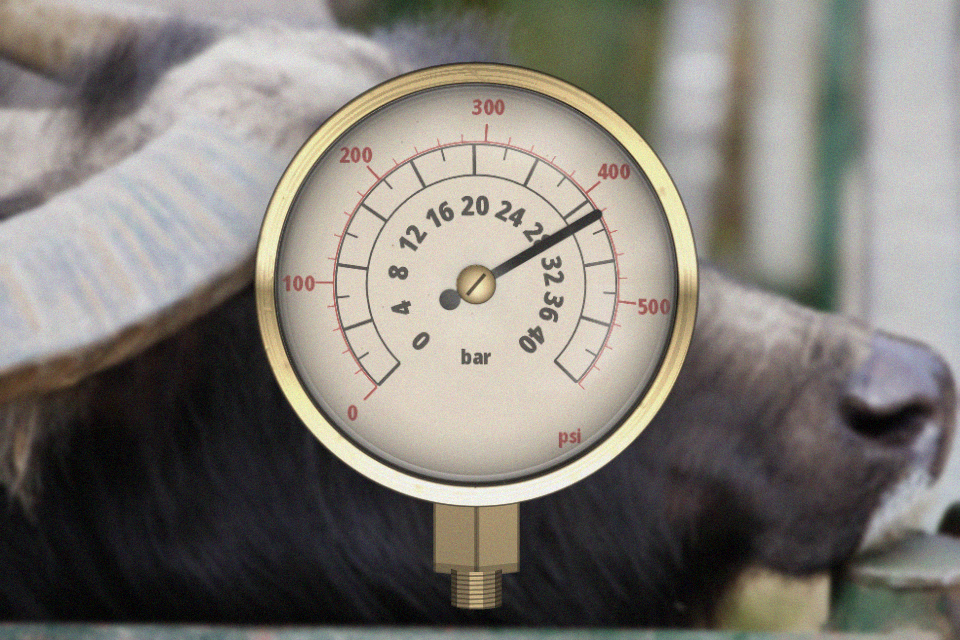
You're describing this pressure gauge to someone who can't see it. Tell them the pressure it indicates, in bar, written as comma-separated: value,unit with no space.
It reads 29,bar
